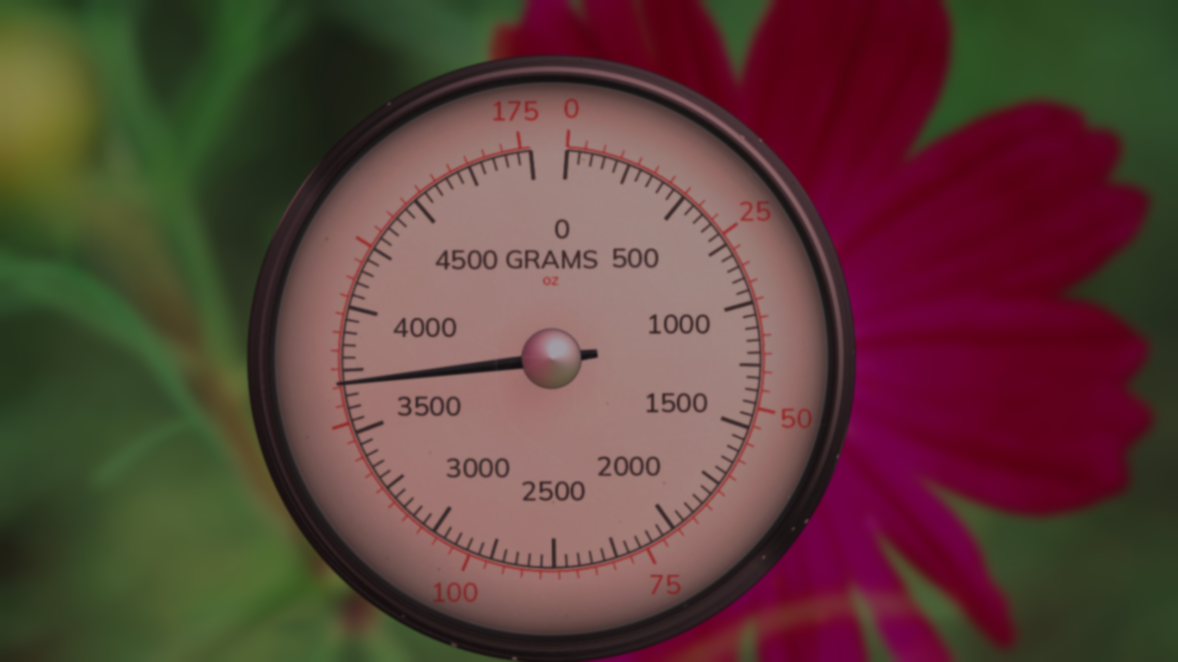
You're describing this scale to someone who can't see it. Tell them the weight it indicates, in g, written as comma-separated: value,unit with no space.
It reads 3700,g
